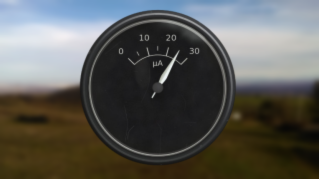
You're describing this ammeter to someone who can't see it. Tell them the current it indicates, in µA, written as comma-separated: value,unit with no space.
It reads 25,µA
